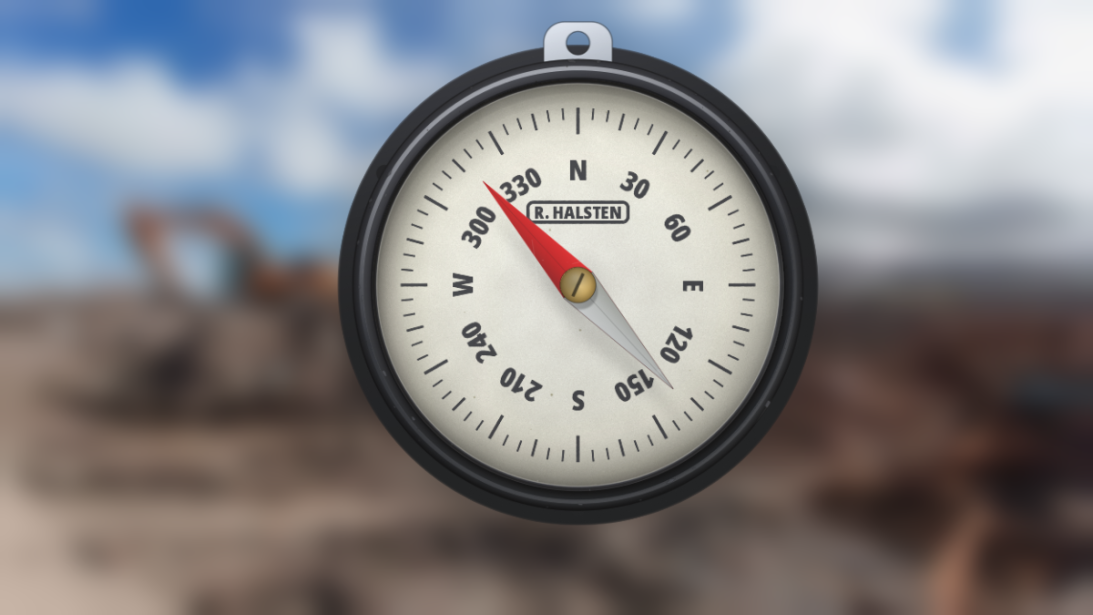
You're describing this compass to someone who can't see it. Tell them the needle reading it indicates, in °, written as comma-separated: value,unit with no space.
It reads 317.5,°
